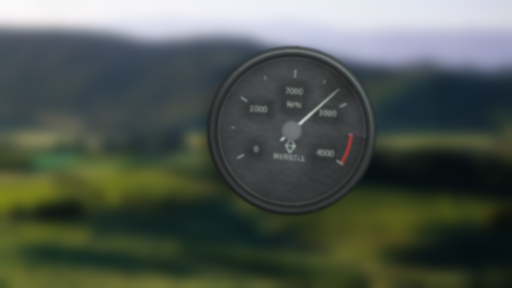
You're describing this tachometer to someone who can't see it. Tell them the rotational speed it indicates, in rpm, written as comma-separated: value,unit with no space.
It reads 2750,rpm
